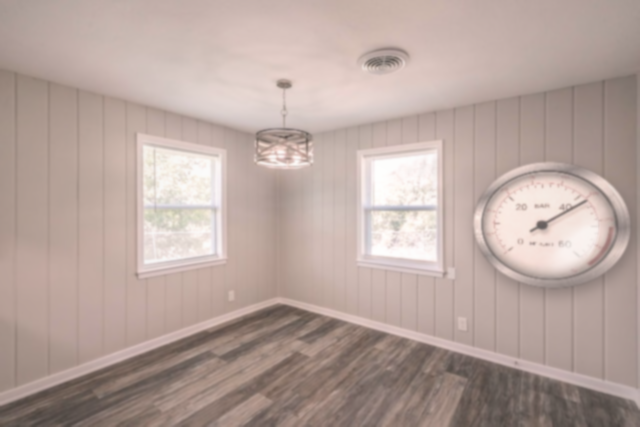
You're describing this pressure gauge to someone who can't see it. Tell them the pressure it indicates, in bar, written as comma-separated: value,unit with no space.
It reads 42,bar
